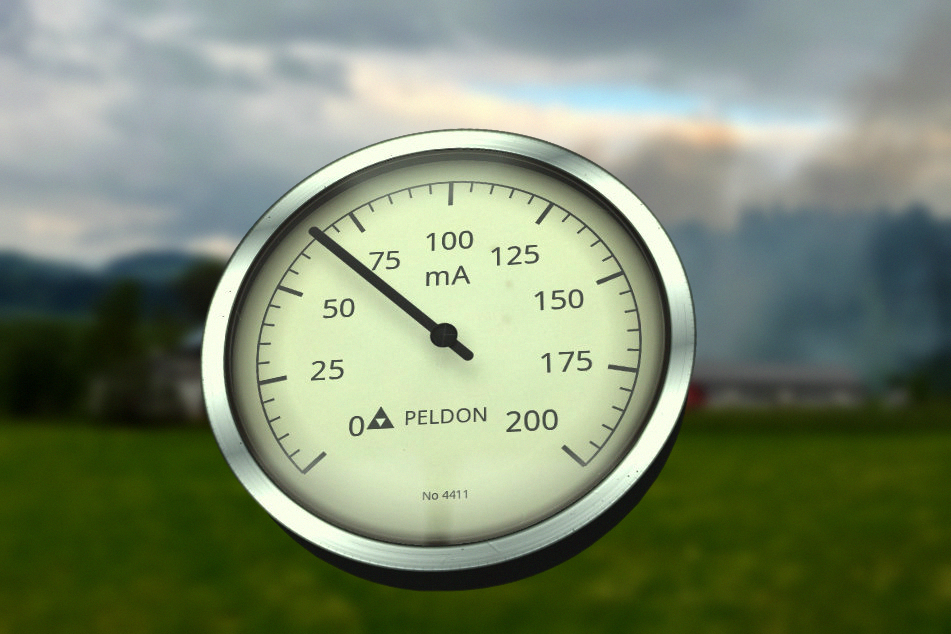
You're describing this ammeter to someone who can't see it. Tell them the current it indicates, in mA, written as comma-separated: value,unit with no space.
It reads 65,mA
